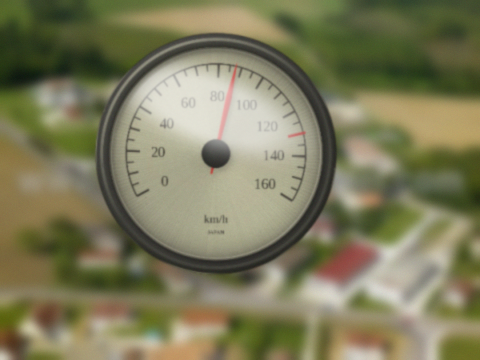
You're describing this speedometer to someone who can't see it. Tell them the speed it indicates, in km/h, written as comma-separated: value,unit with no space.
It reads 87.5,km/h
